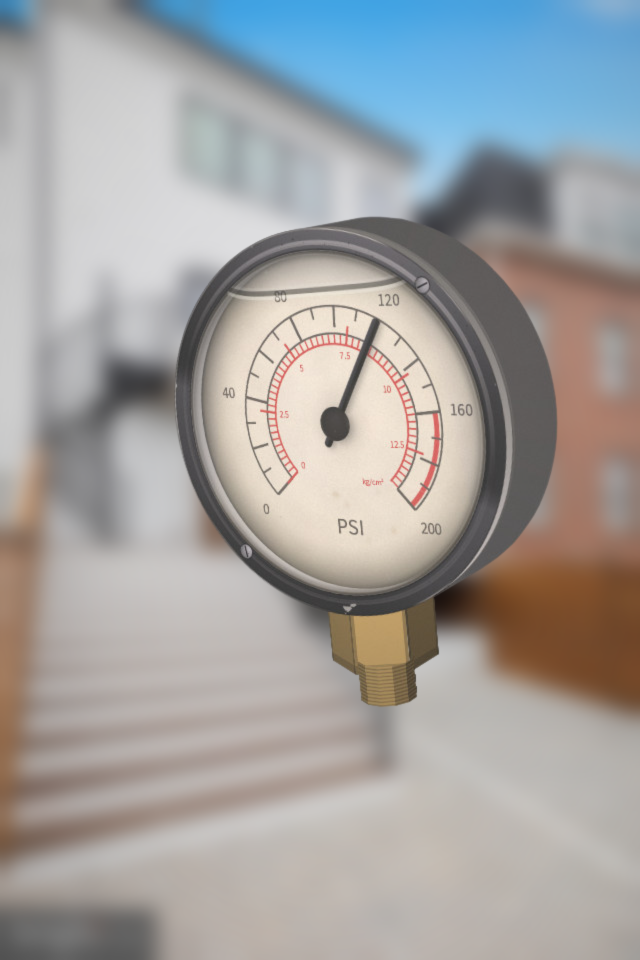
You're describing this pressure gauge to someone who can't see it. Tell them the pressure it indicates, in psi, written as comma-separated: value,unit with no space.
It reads 120,psi
